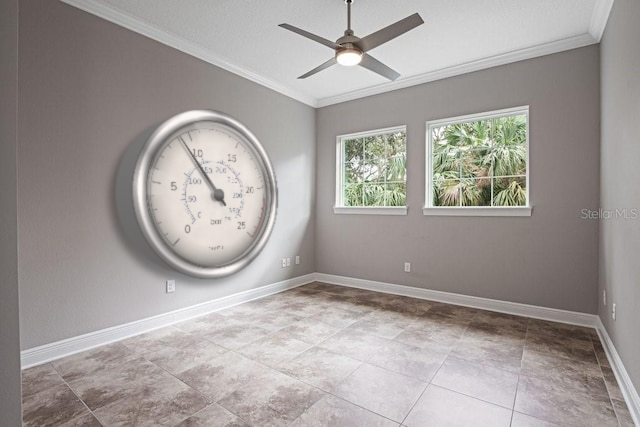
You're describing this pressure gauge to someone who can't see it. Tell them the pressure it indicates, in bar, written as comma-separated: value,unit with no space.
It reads 9,bar
